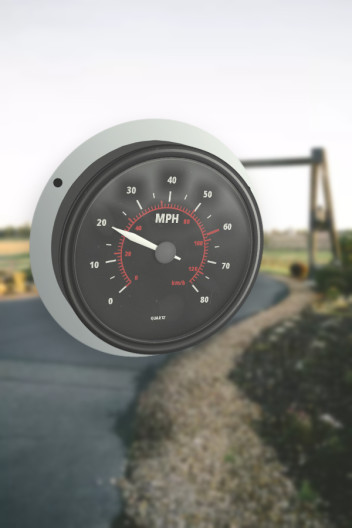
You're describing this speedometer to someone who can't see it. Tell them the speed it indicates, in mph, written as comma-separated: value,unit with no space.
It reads 20,mph
